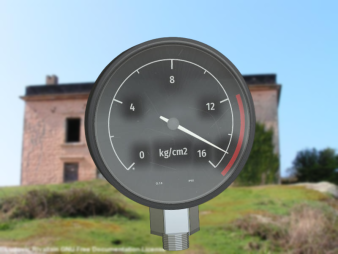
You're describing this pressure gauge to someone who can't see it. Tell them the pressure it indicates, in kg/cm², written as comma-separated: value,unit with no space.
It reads 15,kg/cm²
